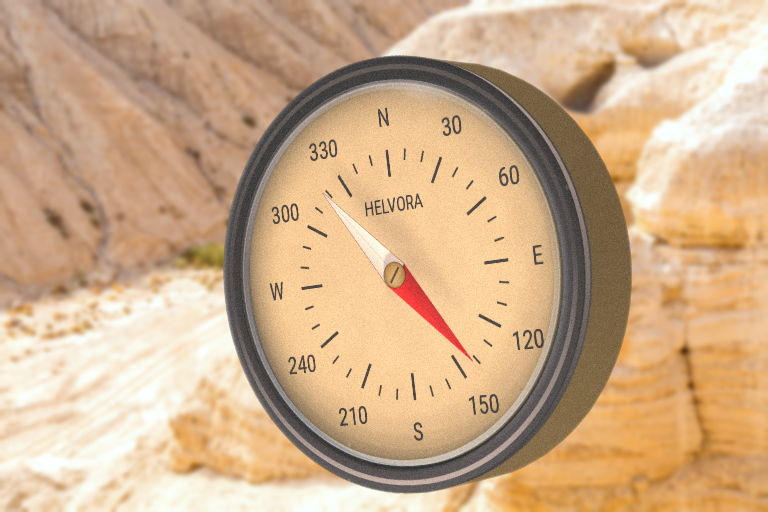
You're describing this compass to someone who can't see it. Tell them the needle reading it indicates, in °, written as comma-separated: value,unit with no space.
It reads 140,°
